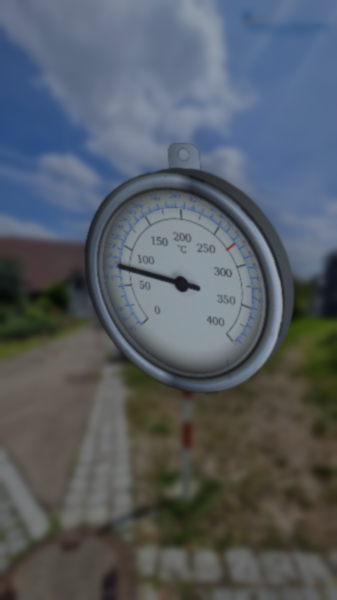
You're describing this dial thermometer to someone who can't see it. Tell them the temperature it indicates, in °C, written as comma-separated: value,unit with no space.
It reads 75,°C
